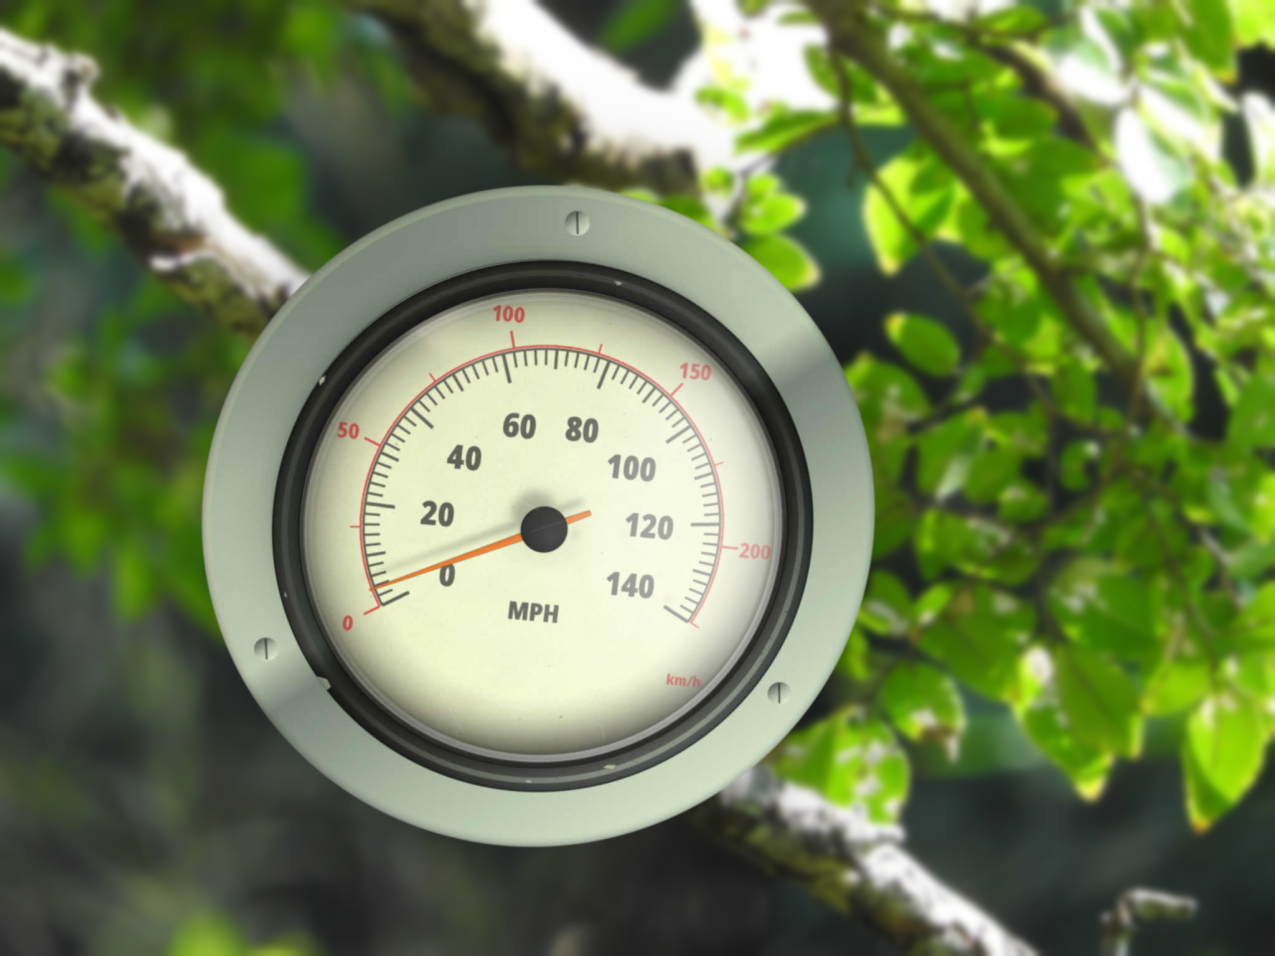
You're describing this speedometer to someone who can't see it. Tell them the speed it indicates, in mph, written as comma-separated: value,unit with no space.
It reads 4,mph
